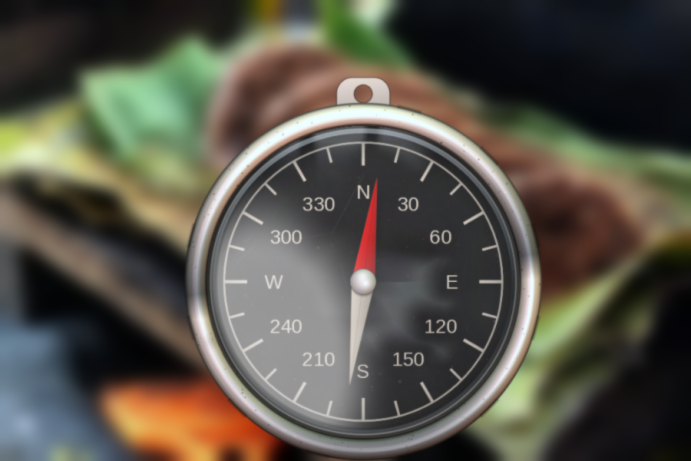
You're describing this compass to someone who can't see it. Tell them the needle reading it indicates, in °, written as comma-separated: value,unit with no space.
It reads 7.5,°
